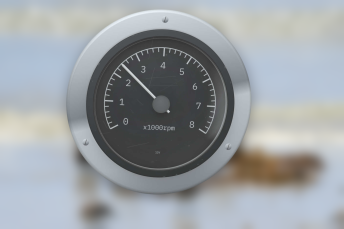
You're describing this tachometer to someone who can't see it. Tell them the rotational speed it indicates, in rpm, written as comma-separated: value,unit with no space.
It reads 2400,rpm
